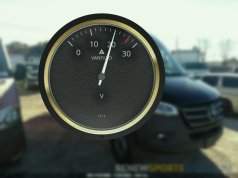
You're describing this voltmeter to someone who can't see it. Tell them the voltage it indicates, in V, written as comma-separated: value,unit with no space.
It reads 20,V
